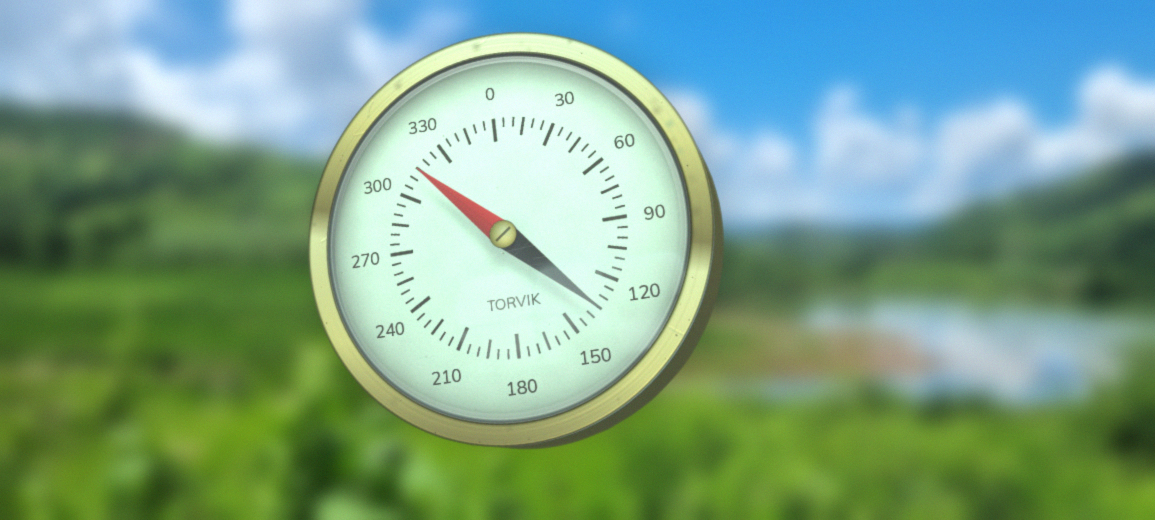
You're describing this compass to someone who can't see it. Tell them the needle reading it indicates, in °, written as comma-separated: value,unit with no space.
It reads 315,°
